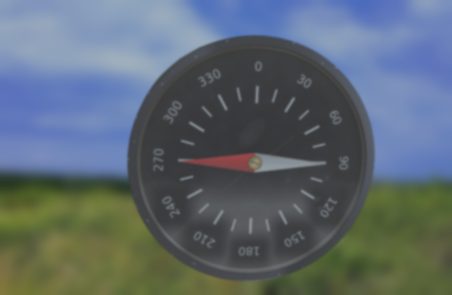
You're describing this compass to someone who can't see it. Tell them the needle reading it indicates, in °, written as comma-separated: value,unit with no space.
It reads 270,°
